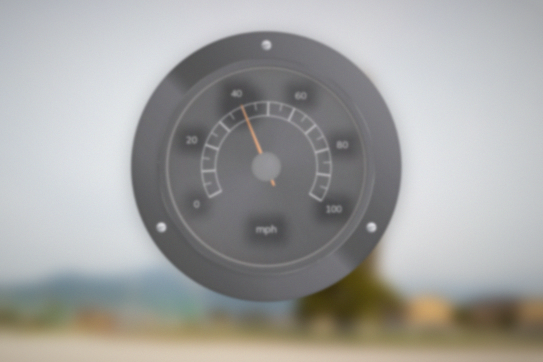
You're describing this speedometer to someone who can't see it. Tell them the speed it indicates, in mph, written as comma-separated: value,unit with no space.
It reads 40,mph
